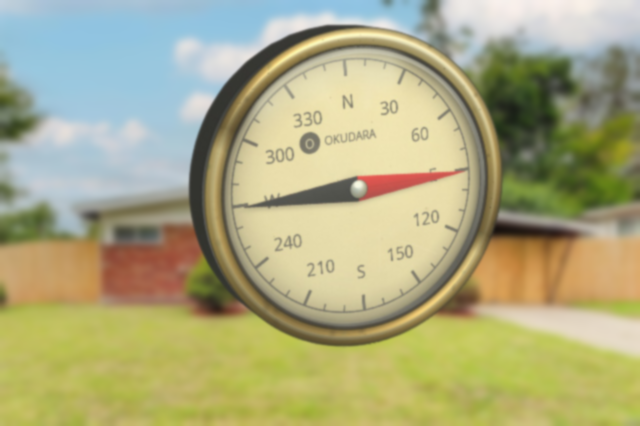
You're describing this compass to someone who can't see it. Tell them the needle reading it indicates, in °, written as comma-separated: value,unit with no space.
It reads 90,°
